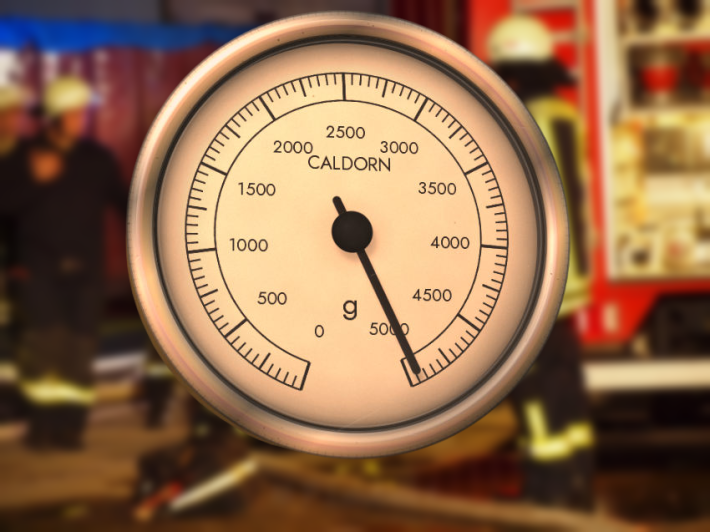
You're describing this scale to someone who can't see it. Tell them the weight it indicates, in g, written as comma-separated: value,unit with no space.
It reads 4950,g
